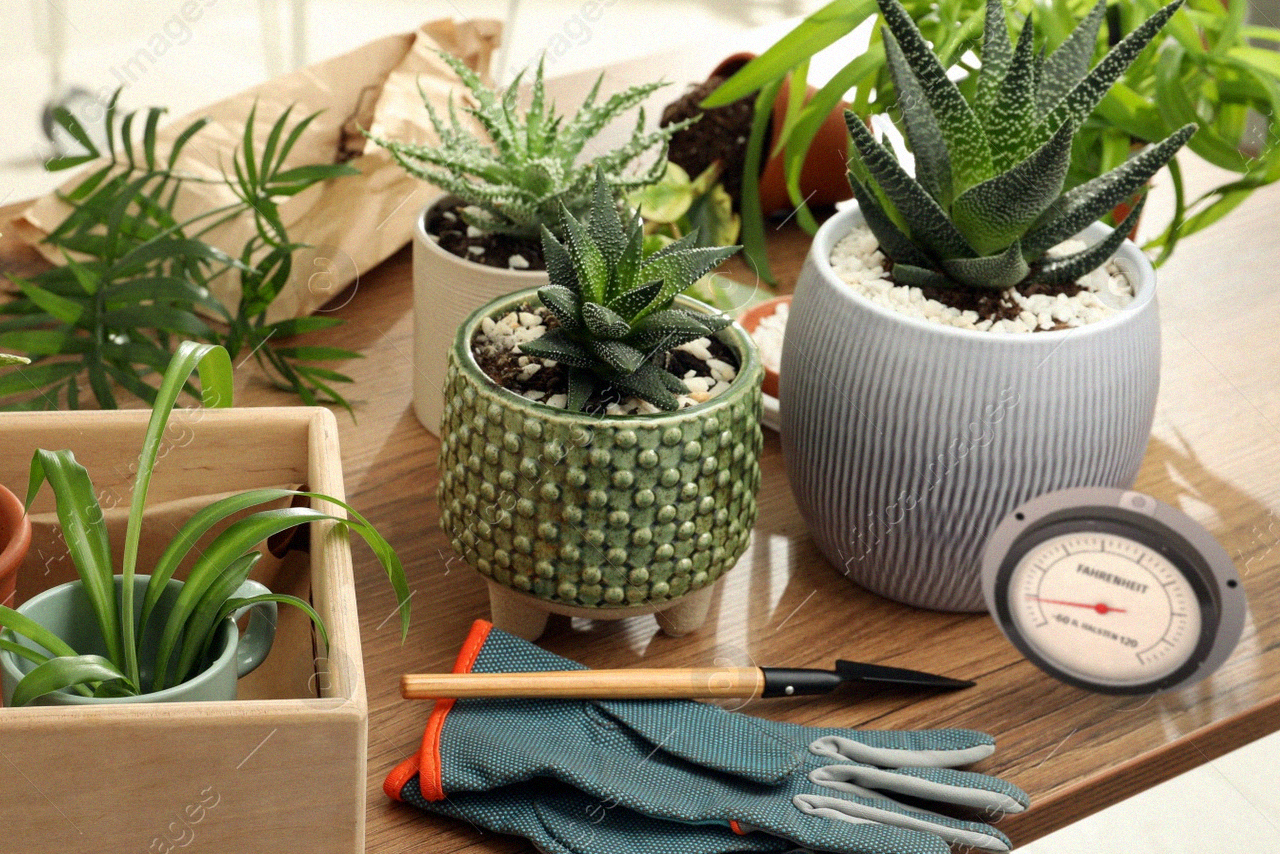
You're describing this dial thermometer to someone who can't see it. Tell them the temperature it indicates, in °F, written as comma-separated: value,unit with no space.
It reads -40,°F
